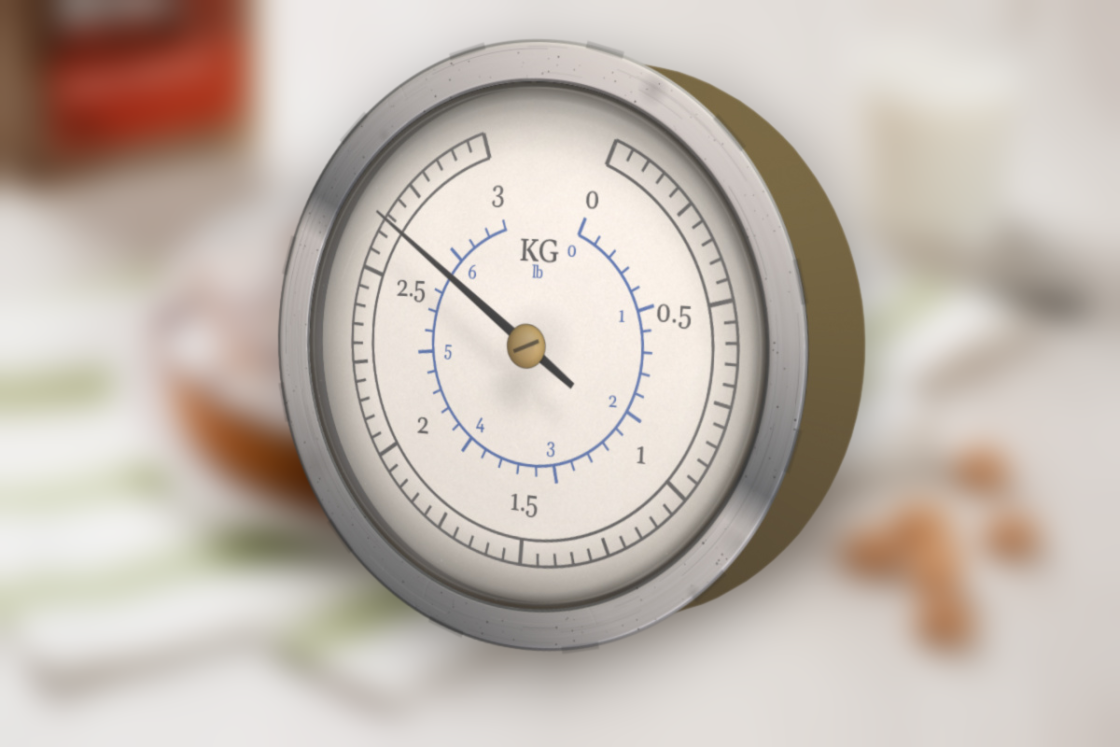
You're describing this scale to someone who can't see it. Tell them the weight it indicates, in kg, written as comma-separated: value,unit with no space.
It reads 2.65,kg
